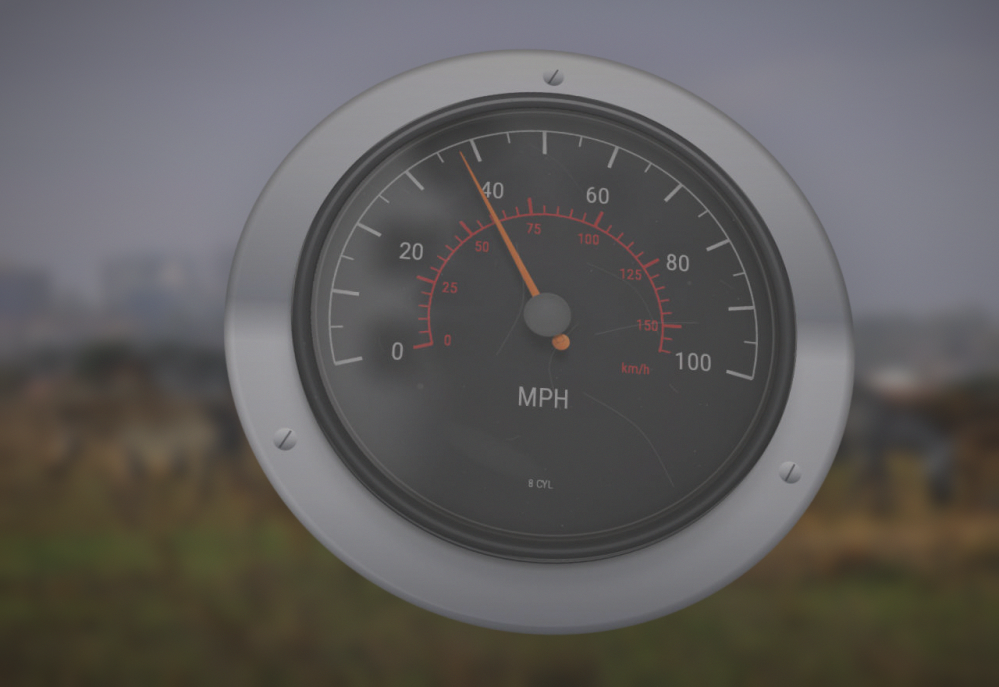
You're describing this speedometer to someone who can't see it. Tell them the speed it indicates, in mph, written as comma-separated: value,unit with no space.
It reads 37.5,mph
